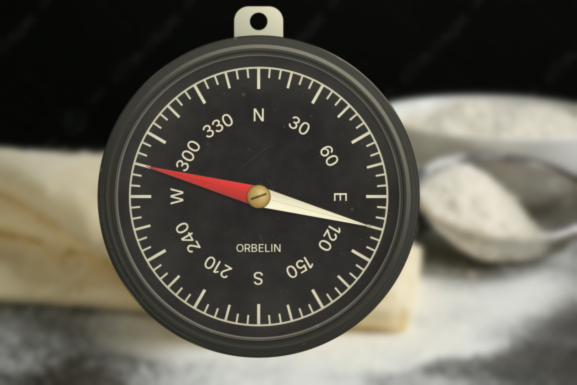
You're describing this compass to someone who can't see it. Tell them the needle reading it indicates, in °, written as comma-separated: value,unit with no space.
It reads 285,°
